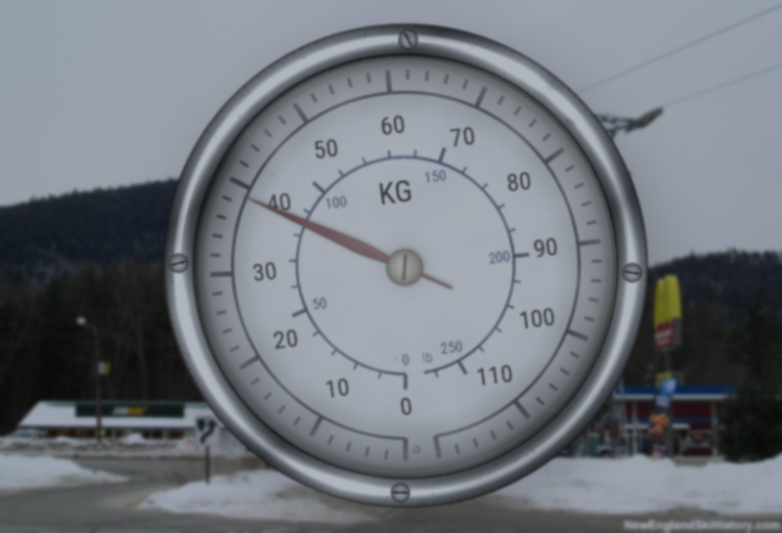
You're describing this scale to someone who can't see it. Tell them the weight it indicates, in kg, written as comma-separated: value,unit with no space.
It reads 39,kg
